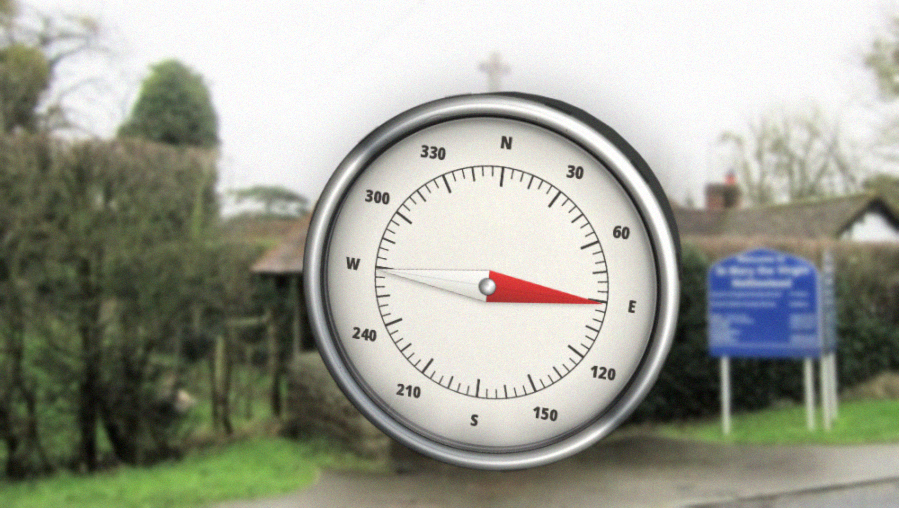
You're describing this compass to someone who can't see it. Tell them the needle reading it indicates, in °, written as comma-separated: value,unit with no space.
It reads 90,°
